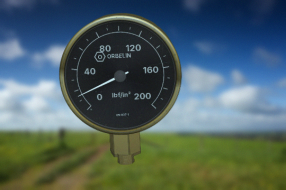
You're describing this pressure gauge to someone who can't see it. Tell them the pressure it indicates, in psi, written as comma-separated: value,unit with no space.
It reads 15,psi
